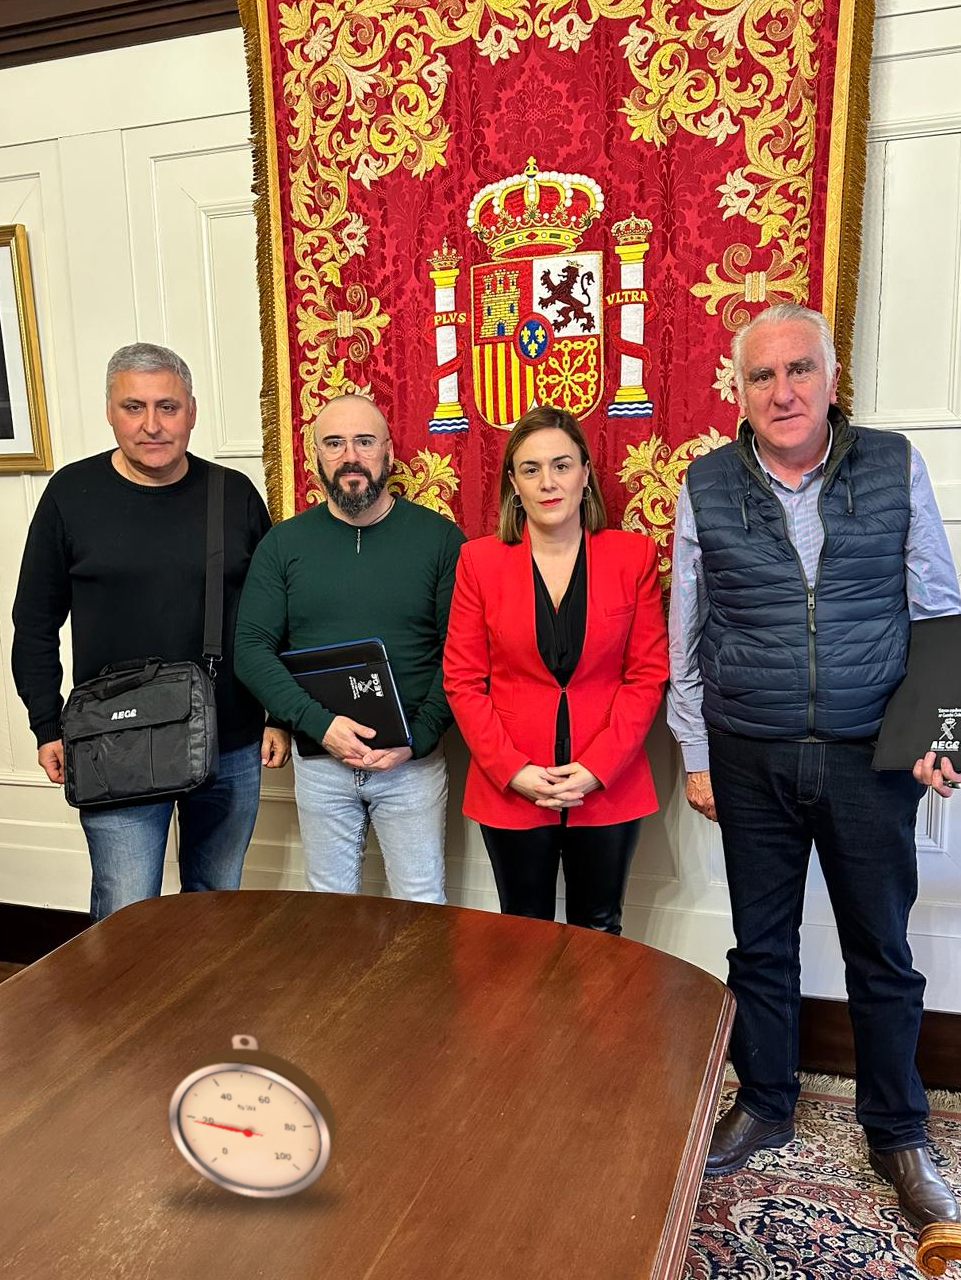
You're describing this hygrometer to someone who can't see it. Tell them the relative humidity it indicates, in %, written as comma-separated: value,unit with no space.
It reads 20,%
